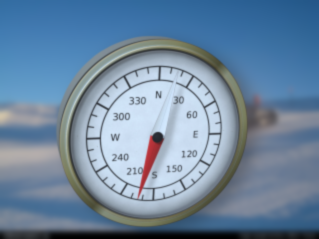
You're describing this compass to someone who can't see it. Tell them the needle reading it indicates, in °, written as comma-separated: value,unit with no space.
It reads 195,°
